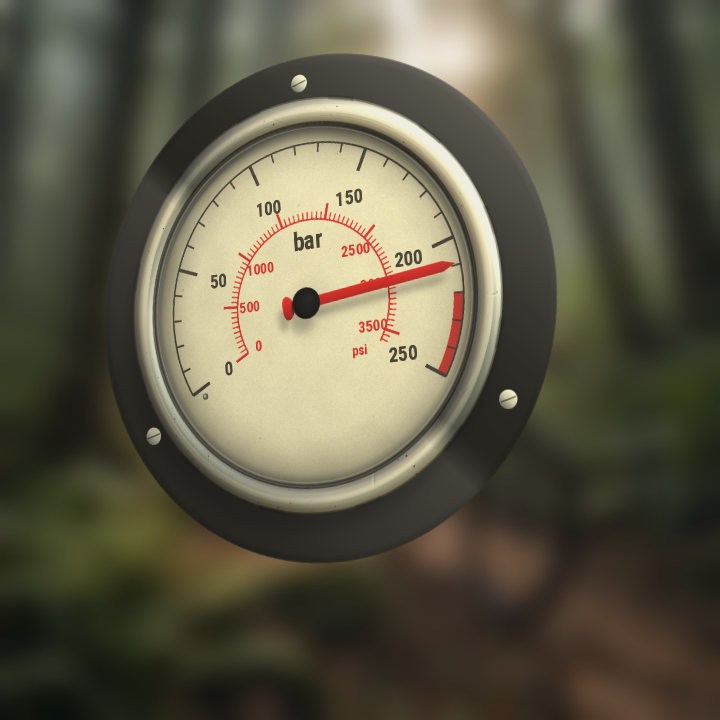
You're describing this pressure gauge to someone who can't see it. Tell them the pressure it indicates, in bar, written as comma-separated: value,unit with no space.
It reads 210,bar
